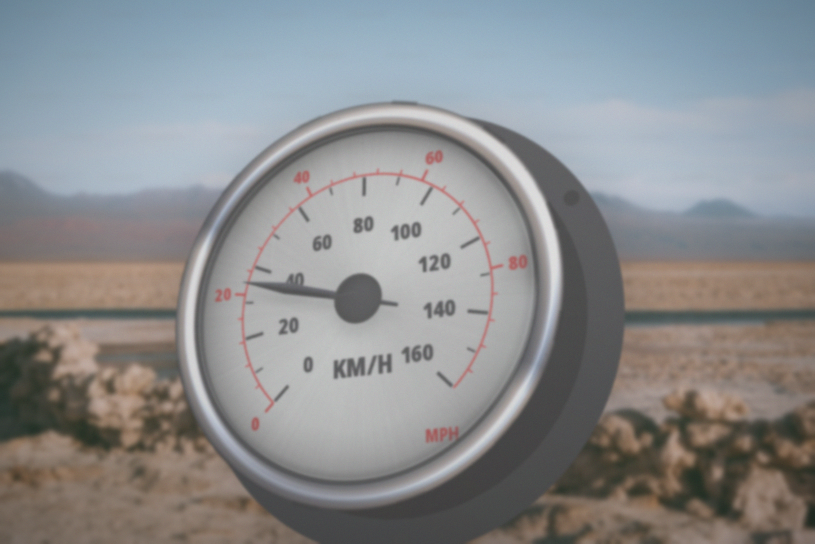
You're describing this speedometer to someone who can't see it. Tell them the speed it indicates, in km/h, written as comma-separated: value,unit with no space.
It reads 35,km/h
